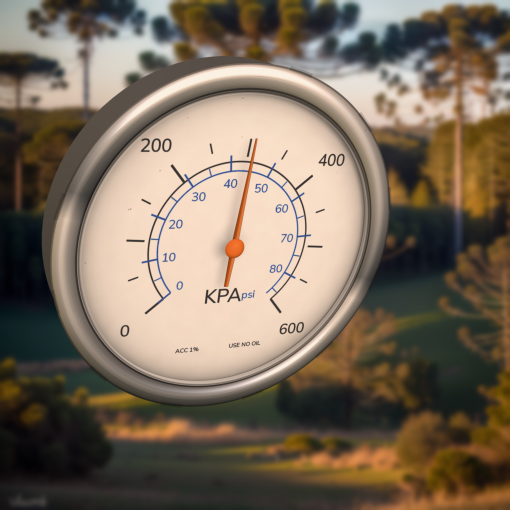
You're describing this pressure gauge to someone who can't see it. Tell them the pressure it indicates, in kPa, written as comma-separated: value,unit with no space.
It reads 300,kPa
